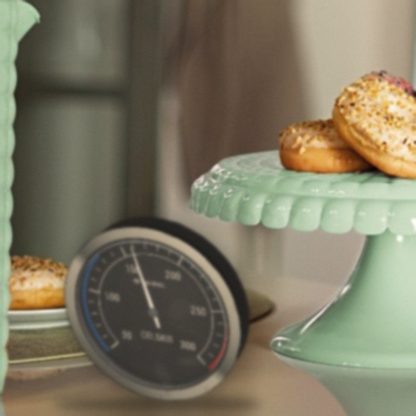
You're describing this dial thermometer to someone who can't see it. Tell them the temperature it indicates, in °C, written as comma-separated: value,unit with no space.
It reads 160,°C
